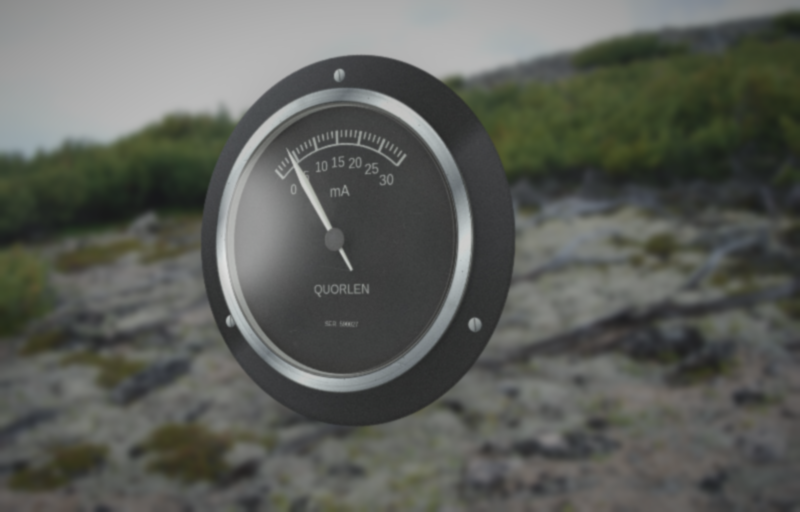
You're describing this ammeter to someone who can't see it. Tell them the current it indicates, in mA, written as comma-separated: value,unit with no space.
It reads 5,mA
